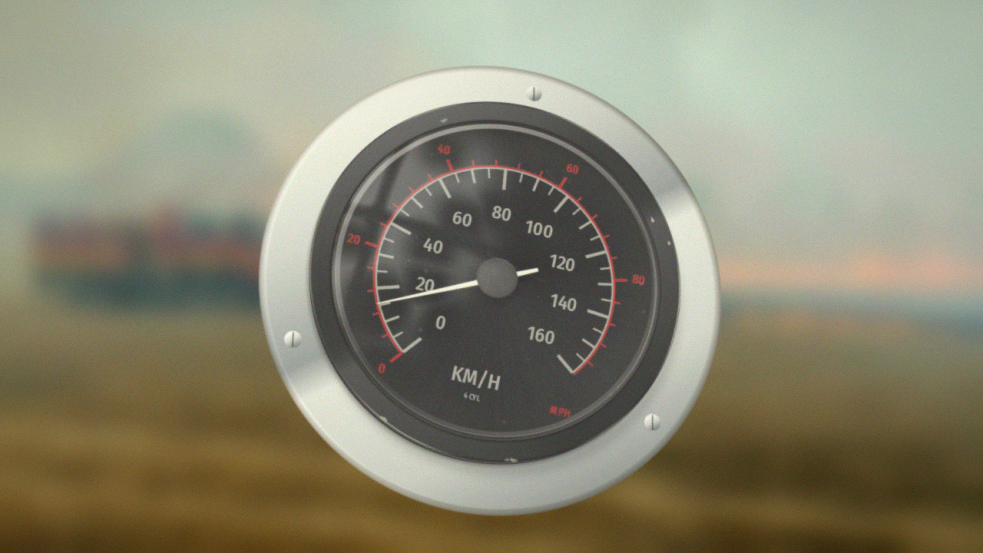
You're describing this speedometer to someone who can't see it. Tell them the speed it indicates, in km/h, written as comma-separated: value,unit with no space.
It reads 15,km/h
